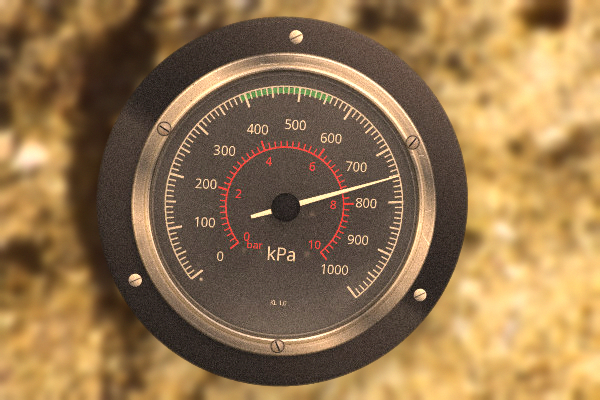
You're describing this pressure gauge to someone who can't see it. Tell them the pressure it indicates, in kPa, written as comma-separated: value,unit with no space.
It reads 750,kPa
